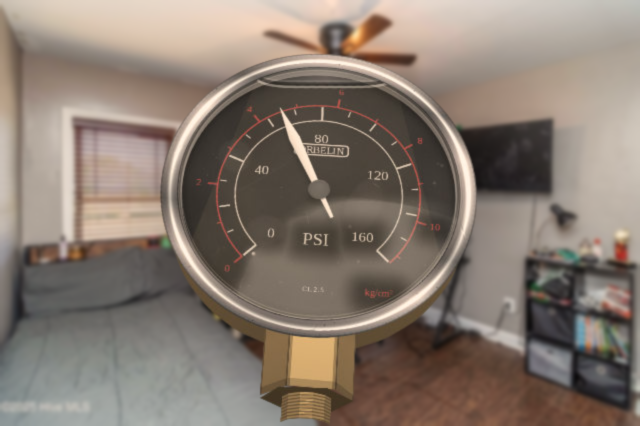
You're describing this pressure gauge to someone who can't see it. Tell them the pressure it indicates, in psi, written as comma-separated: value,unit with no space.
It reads 65,psi
